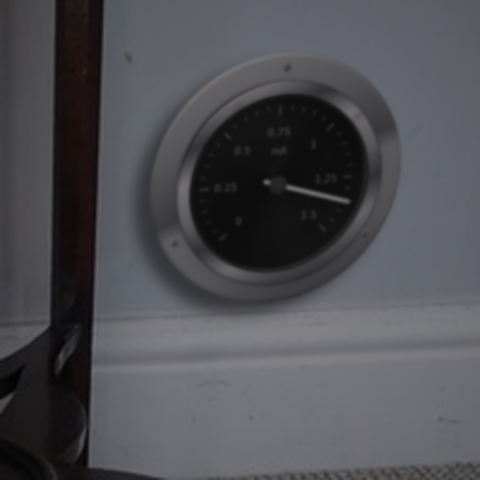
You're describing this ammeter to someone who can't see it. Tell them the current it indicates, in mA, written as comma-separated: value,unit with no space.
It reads 1.35,mA
